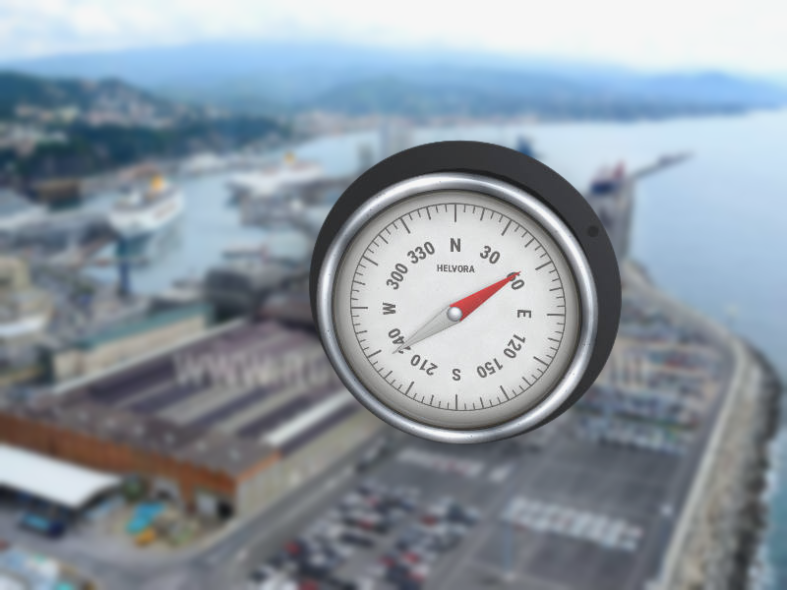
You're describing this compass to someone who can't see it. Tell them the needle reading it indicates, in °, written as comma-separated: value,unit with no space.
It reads 55,°
